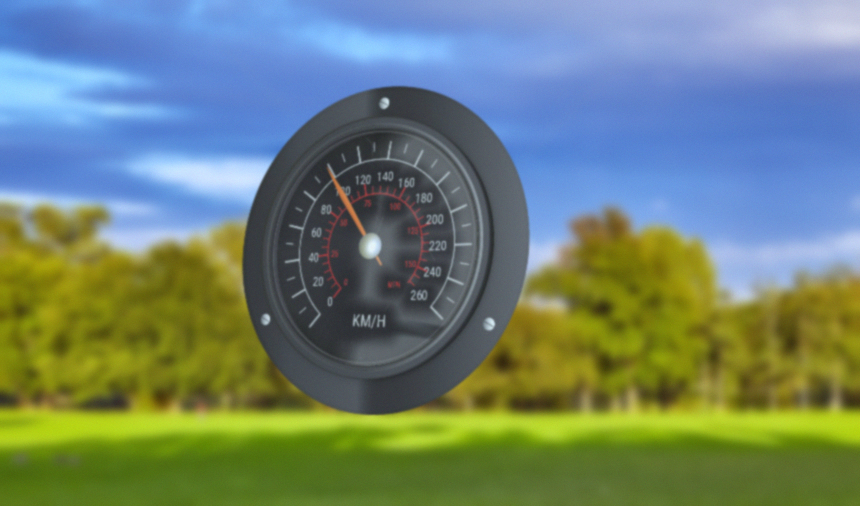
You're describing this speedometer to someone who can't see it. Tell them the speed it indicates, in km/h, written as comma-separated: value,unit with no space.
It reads 100,km/h
